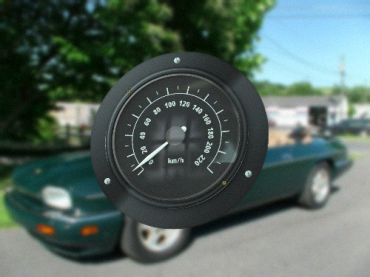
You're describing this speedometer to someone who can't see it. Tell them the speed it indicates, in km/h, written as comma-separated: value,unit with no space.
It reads 5,km/h
